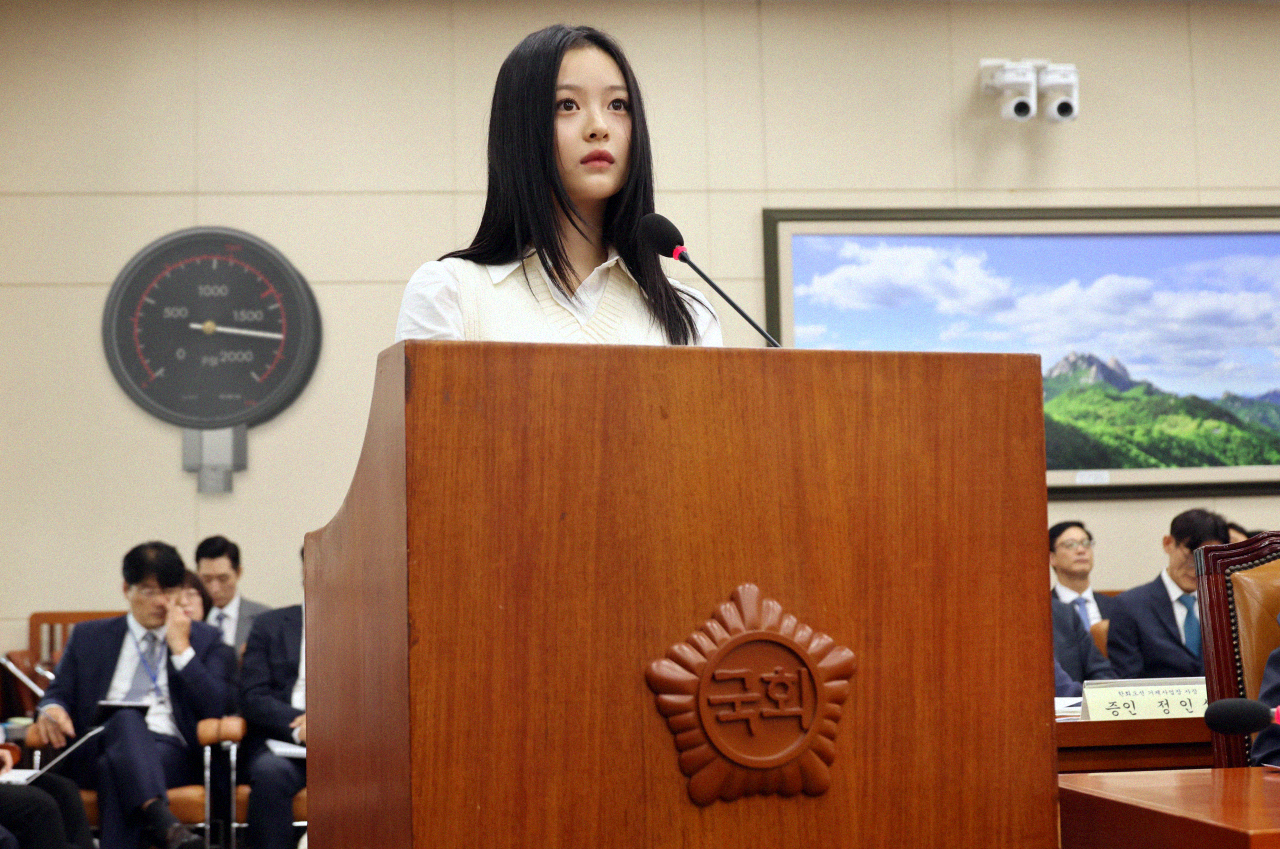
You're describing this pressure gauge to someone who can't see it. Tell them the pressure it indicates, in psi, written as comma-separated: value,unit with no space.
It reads 1700,psi
